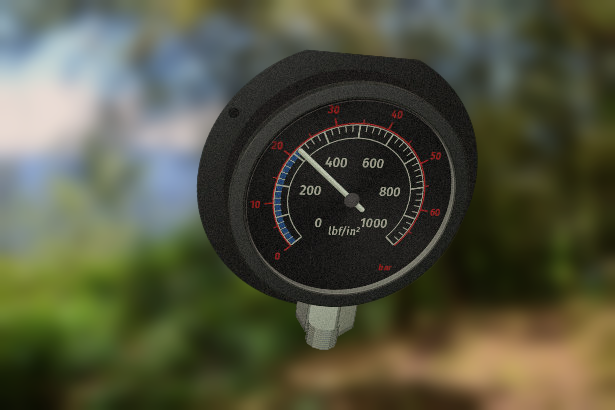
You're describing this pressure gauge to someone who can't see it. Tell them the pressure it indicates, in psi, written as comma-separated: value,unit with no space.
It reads 320,psi
